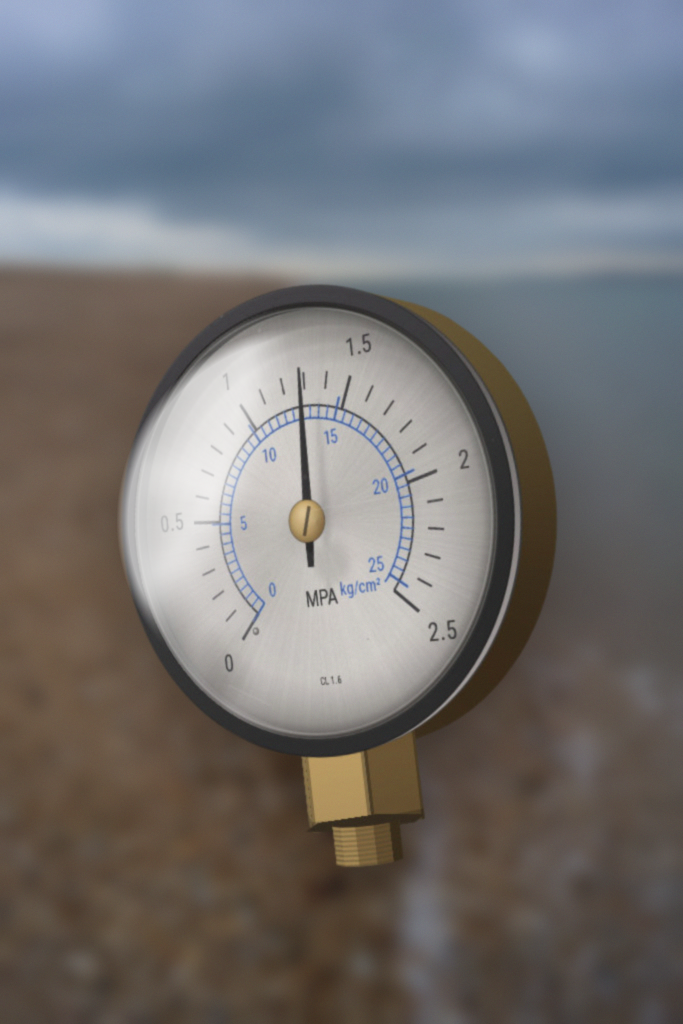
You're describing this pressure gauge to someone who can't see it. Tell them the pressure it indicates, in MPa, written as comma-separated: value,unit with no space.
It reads 1.3,MPa
